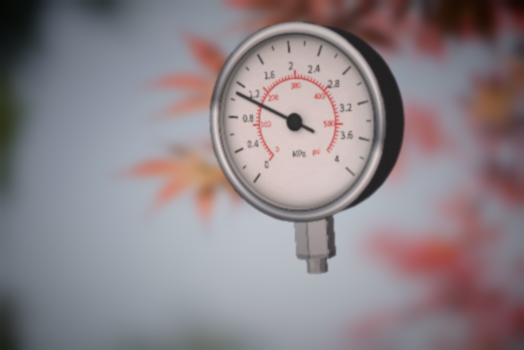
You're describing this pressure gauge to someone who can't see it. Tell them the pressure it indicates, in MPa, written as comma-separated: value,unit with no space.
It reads 1.1,MPa
